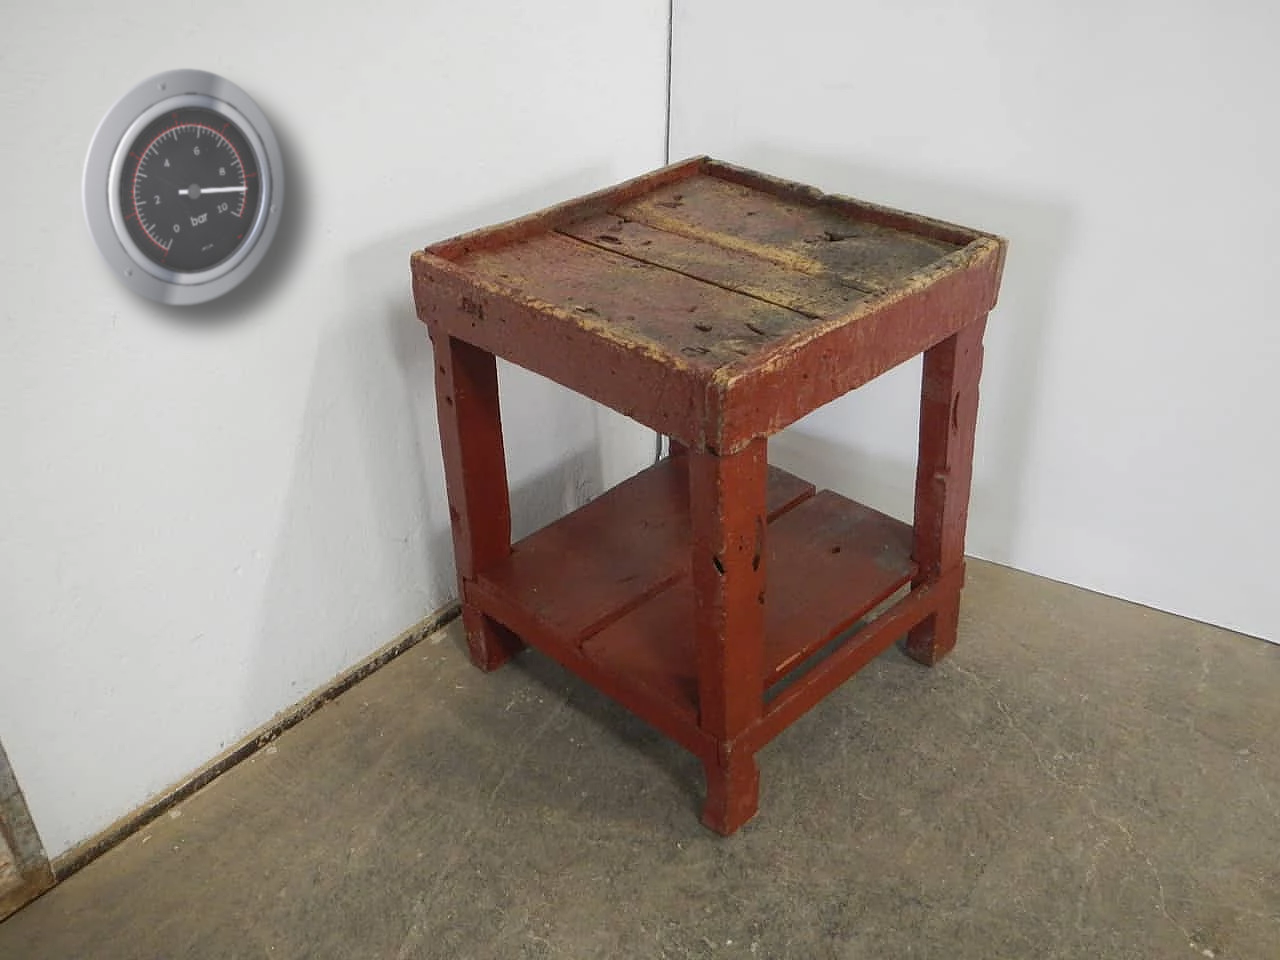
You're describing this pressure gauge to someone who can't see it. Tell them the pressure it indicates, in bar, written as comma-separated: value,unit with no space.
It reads 9,bar
